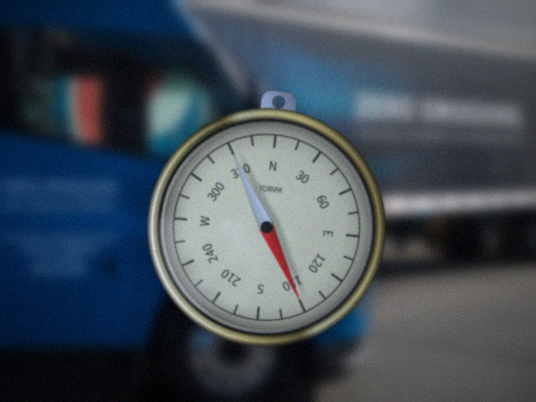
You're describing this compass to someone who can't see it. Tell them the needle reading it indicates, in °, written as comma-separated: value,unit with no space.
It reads 150,°
